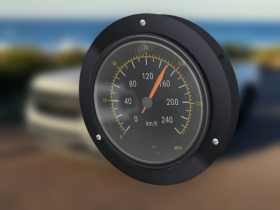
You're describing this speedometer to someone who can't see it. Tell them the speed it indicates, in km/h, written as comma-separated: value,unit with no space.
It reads 150,km/h
